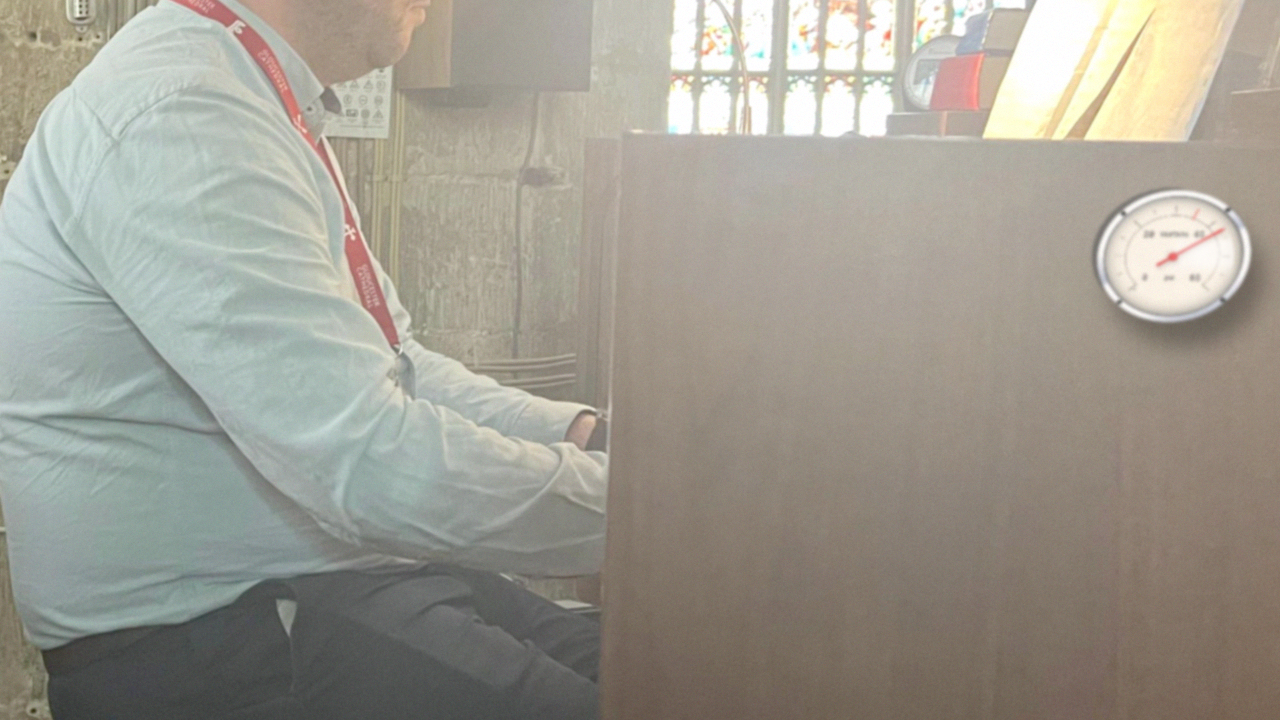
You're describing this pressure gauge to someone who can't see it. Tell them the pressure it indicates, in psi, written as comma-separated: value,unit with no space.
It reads 42.5,psi
